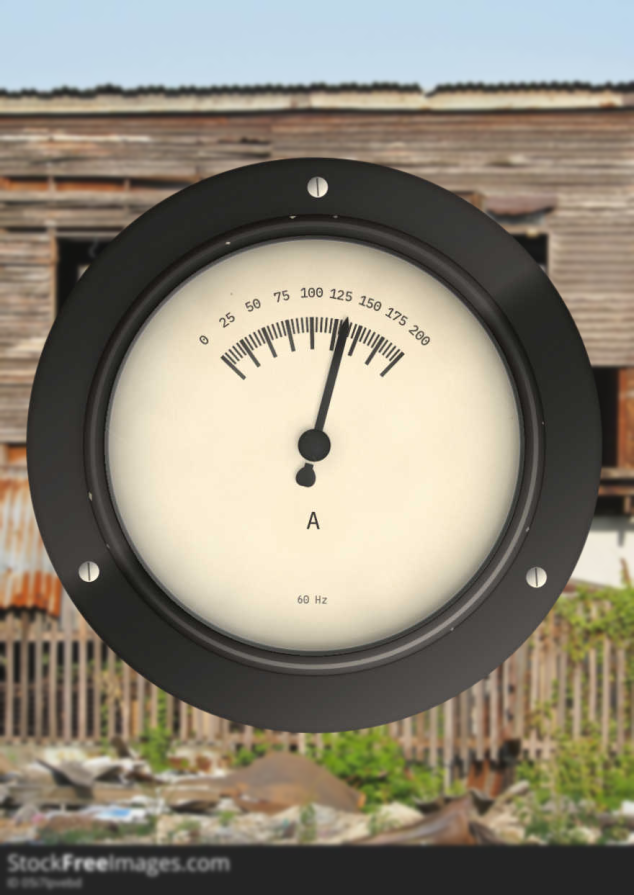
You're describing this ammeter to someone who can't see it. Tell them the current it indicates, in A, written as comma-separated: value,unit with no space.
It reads 135,A
